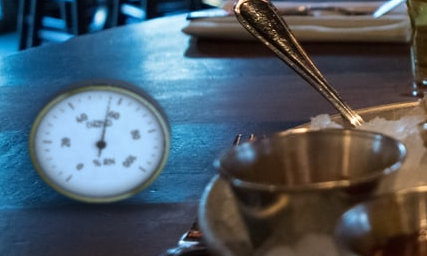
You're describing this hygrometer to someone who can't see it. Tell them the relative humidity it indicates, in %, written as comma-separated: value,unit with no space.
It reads 56,%
